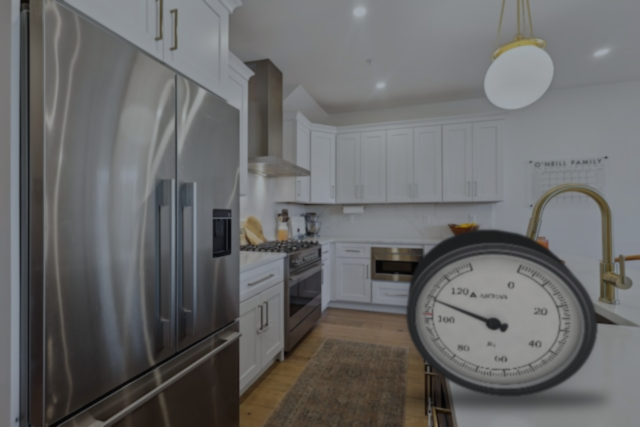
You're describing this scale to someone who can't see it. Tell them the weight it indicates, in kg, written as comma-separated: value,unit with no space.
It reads 110,kg
